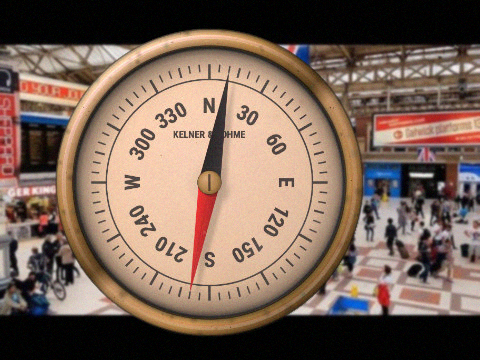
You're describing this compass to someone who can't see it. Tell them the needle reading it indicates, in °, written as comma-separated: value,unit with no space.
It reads 190,°
